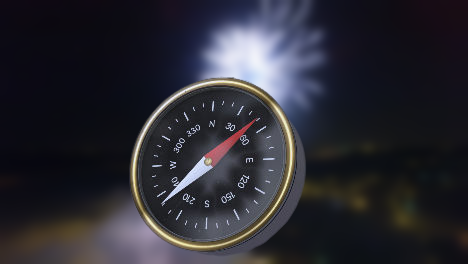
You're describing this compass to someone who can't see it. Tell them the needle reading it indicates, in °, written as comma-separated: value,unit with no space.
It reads 50,°
